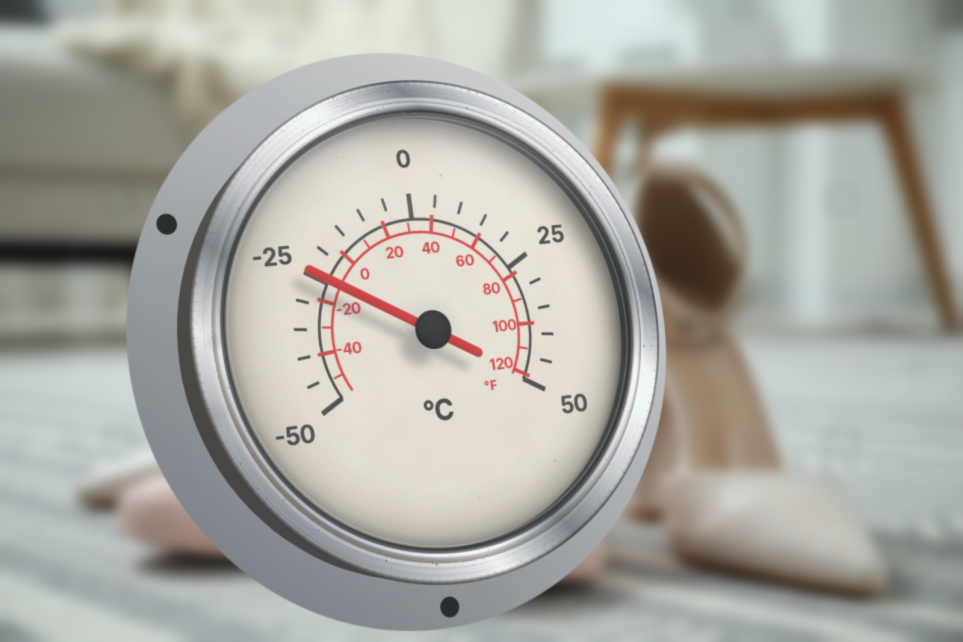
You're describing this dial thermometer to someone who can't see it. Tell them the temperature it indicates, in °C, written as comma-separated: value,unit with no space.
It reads -25,°C
